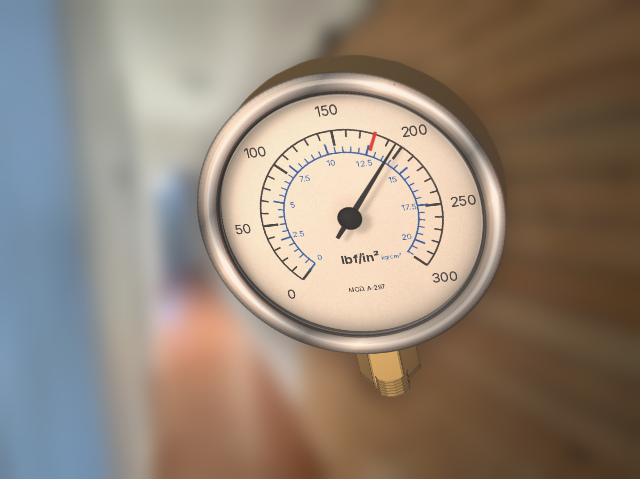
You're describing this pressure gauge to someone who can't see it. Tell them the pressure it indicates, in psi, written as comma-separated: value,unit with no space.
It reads 195,psi
